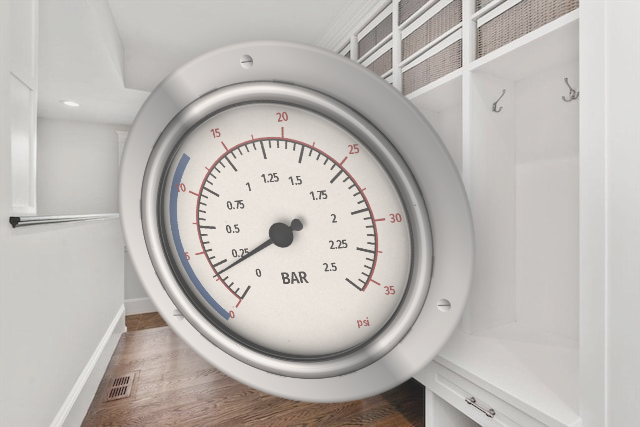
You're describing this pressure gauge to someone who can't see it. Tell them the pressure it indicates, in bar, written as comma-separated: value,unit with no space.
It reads 0.2,bar
